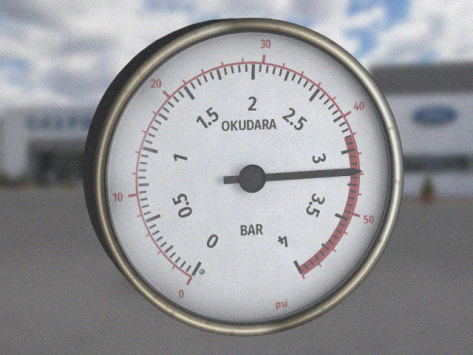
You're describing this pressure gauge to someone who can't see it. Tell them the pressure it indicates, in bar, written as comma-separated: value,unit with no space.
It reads 3.15,bar
